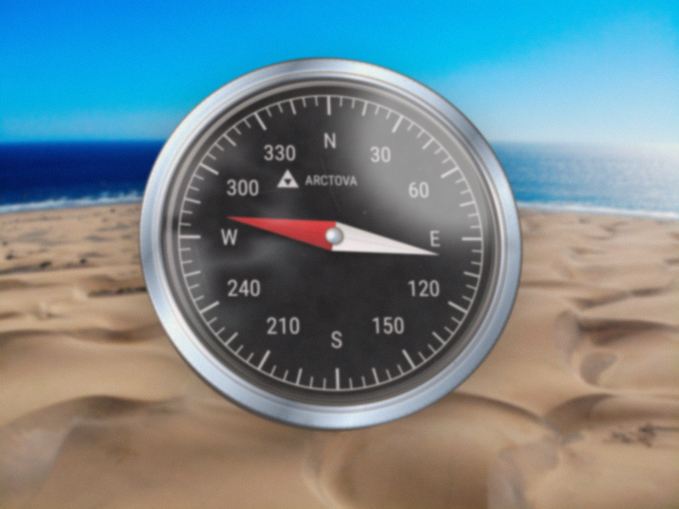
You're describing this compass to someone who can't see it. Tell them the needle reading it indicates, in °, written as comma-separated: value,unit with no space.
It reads 280,°
